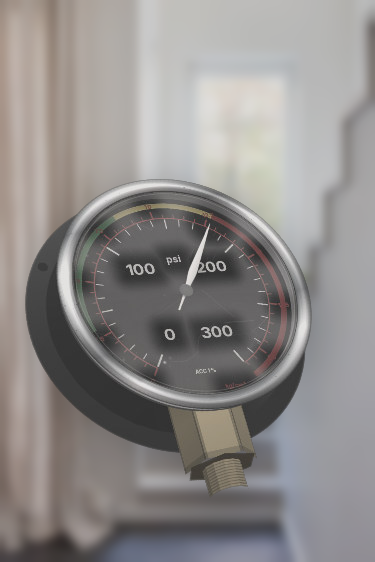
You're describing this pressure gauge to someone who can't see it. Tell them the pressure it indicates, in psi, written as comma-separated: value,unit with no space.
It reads 180,psi
